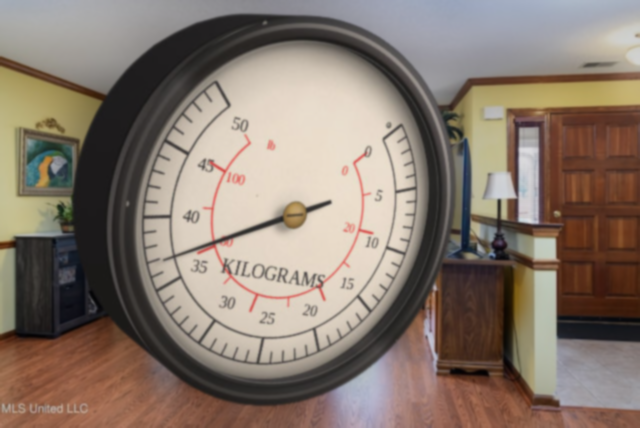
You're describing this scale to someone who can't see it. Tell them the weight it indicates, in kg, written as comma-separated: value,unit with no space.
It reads 37,kg
